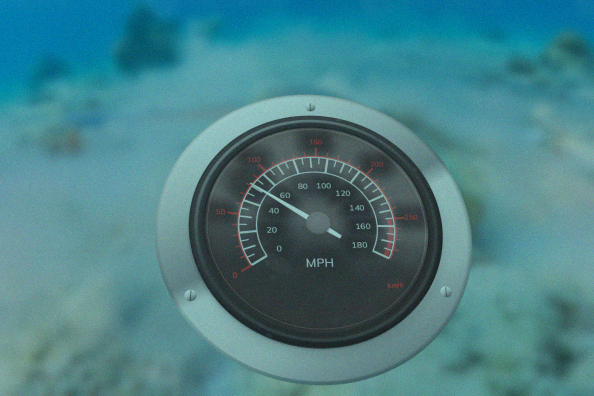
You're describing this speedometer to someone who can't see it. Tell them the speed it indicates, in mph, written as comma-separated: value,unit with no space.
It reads 50,mph
